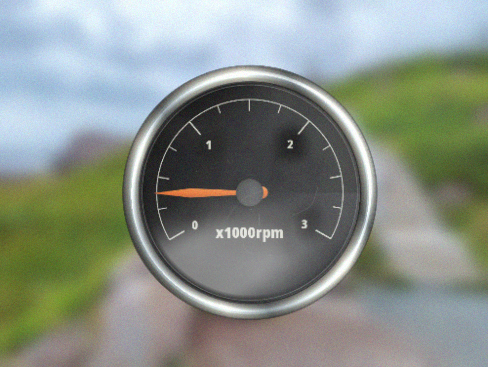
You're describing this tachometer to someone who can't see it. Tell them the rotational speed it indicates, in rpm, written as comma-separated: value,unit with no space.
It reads 375,rpm
